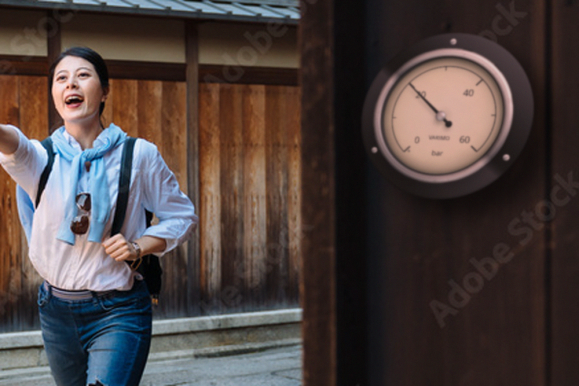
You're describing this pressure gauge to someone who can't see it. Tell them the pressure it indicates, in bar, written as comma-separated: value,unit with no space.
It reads 20,bar
